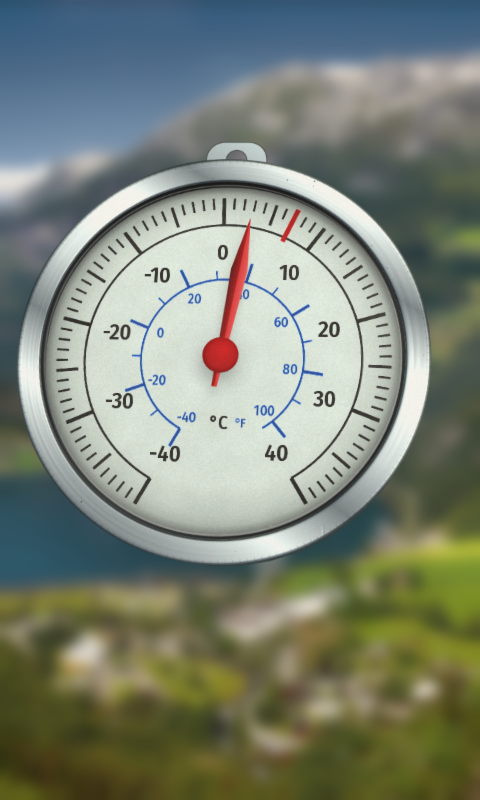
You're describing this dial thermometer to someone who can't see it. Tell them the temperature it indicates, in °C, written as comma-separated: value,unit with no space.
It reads 3,°C
